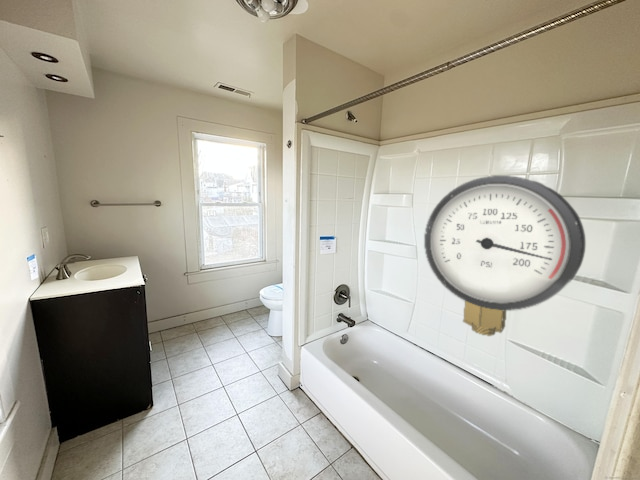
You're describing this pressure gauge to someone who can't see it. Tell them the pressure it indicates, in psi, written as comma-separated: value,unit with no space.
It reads 185,psi
